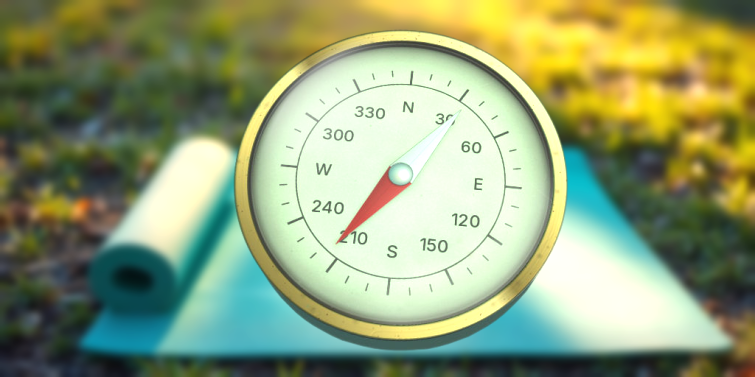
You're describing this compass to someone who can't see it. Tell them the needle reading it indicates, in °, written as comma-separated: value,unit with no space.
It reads 215,°
